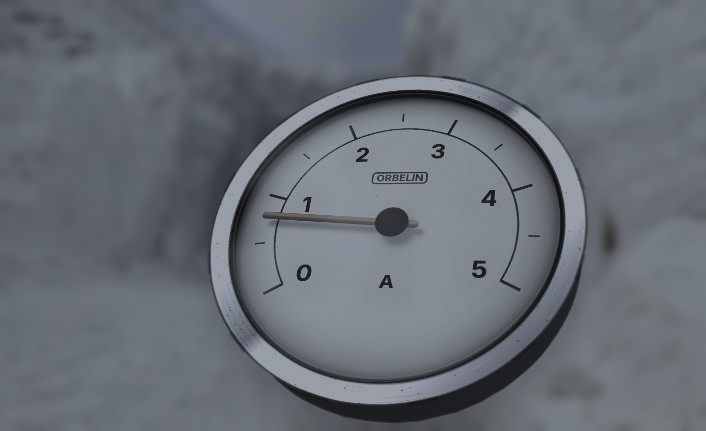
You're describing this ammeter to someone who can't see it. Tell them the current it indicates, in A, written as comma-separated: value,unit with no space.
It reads 0.75,A
